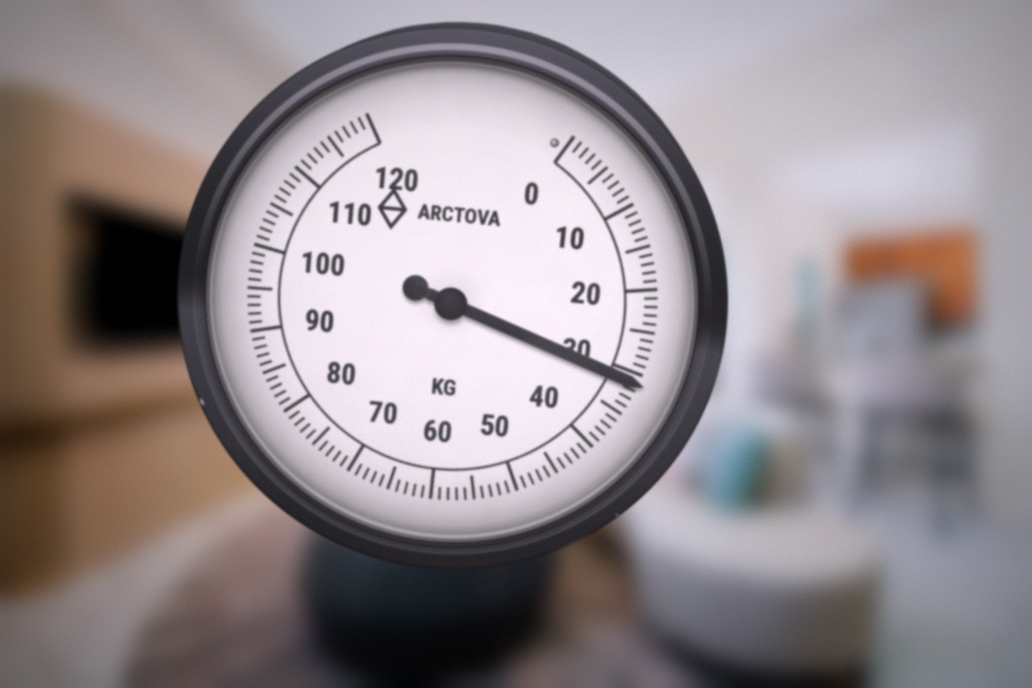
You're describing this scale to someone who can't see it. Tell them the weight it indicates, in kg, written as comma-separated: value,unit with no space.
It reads 31,kg
